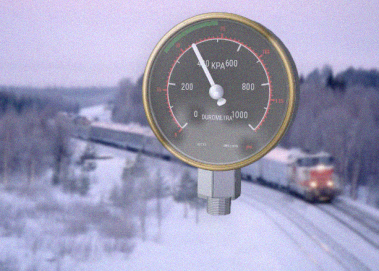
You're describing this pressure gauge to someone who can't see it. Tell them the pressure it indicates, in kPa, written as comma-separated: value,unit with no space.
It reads 400,kPa
